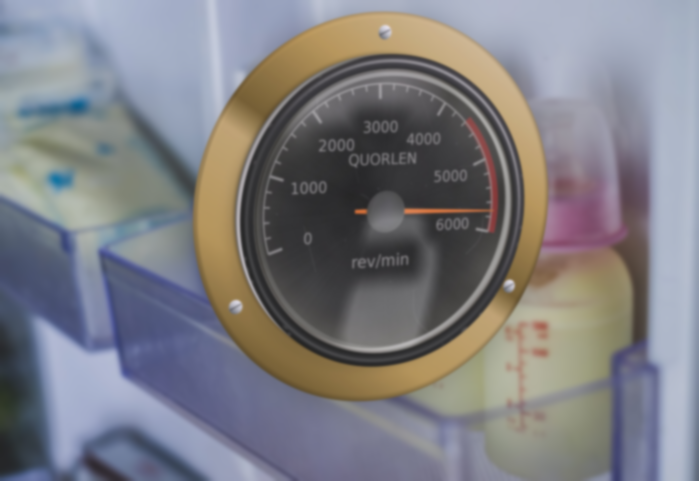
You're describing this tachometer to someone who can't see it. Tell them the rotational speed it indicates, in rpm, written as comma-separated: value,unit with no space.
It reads 5700,rpm
